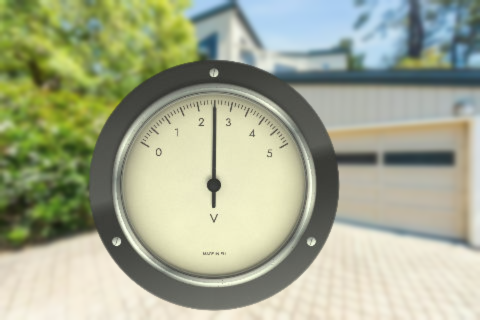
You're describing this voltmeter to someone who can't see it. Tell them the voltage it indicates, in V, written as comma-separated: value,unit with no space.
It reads 2.5,V
